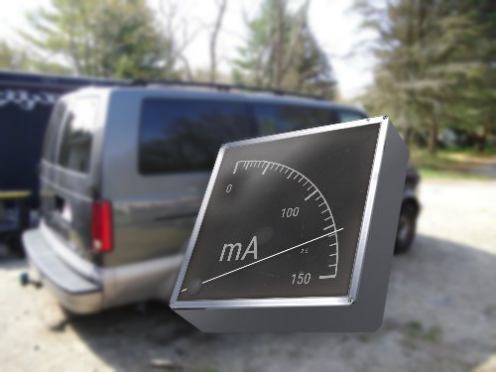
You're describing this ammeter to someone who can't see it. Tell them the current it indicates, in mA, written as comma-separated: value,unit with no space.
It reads 130,mA
